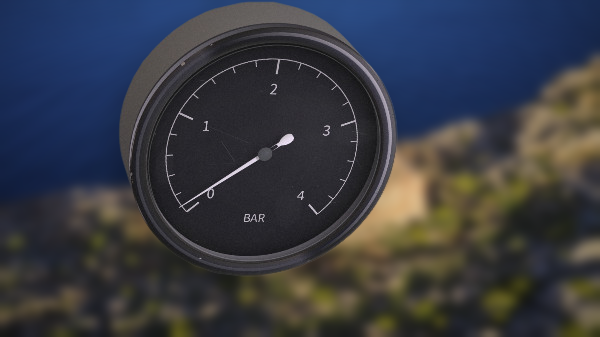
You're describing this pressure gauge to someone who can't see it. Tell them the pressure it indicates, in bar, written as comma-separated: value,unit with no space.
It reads 0.1,bar
